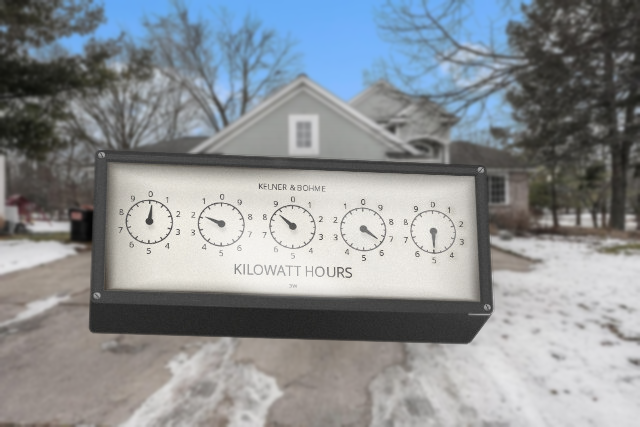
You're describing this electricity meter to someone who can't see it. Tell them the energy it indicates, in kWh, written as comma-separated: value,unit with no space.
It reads 1865,kWh
